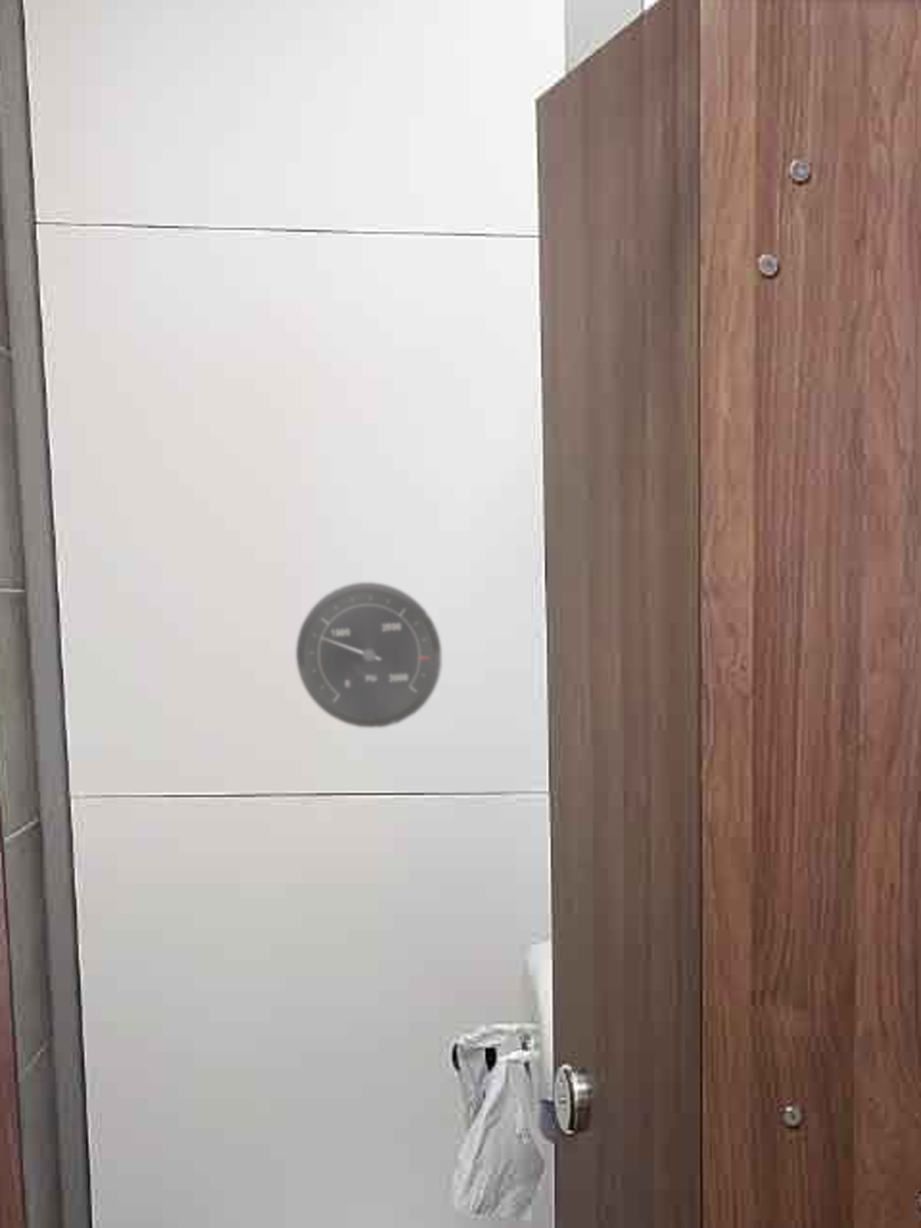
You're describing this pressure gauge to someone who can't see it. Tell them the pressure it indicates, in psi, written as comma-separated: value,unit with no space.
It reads 800,psi
